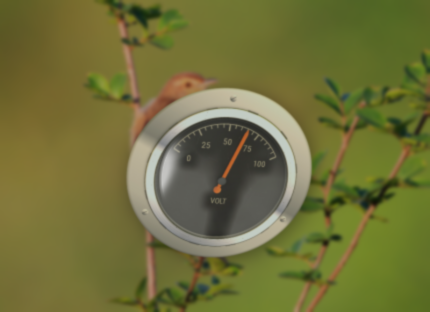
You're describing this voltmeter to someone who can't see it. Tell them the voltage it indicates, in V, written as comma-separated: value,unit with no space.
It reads 65,V
